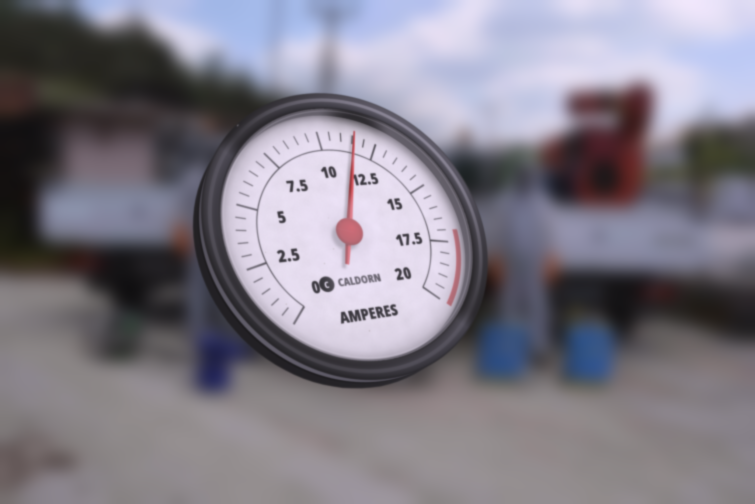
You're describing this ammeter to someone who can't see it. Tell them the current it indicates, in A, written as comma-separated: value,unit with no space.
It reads 11.5,A
